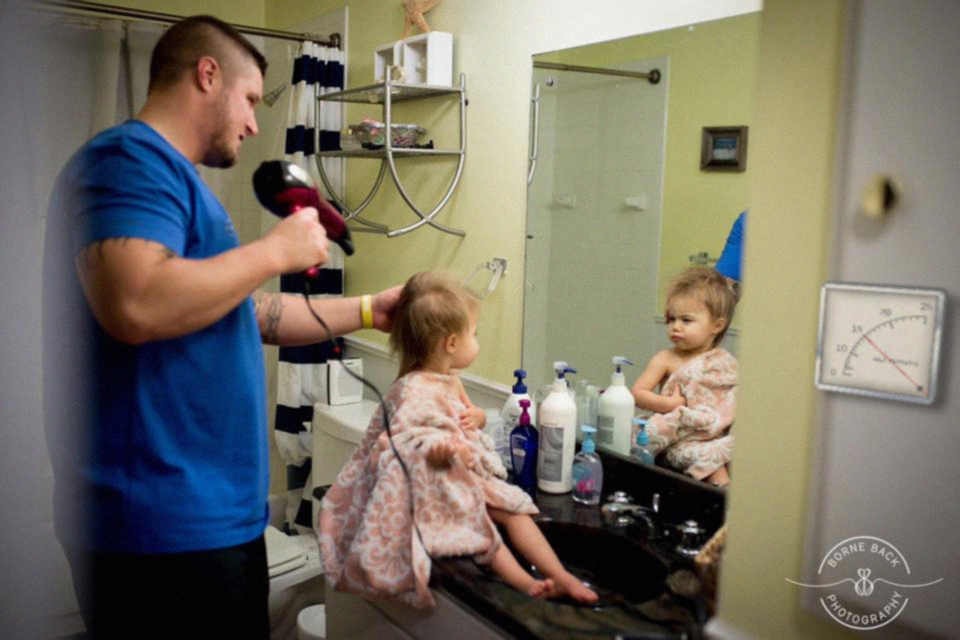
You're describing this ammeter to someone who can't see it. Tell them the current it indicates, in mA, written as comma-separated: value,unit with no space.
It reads 15,mA
